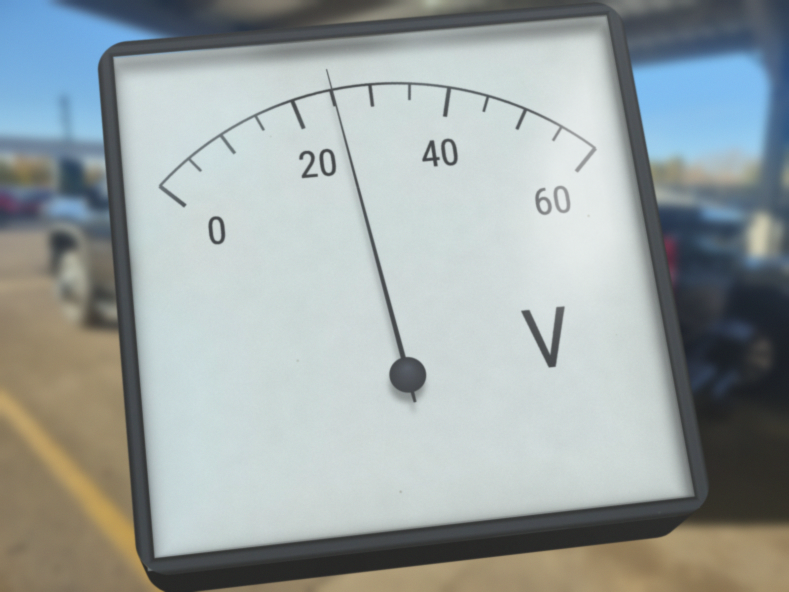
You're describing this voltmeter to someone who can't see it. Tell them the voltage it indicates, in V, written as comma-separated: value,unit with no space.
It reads 25,V
